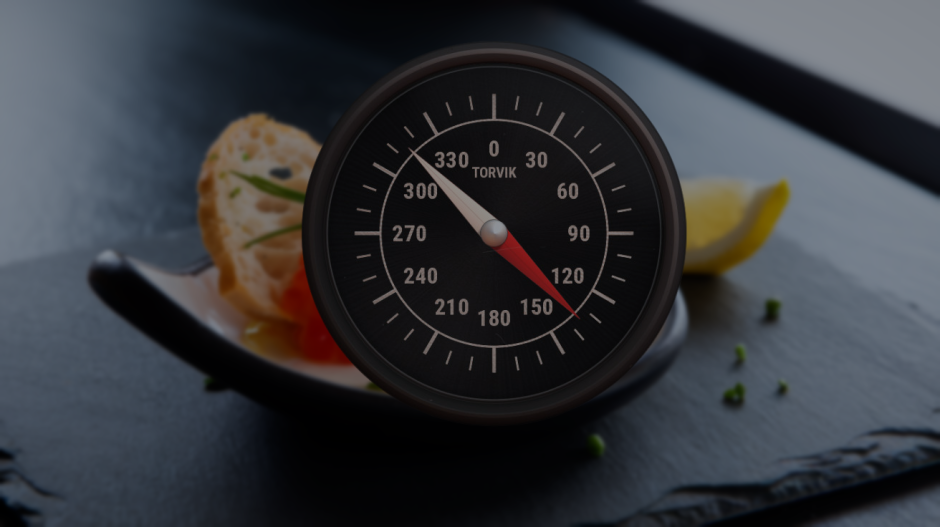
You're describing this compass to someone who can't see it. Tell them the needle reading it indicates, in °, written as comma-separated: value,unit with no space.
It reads 135,°
